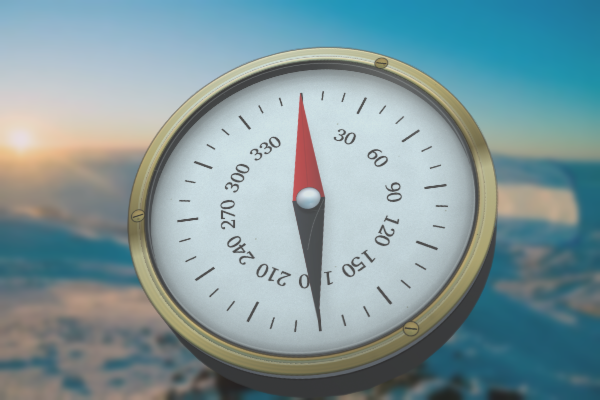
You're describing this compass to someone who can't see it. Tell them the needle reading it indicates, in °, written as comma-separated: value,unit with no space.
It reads 0,°
